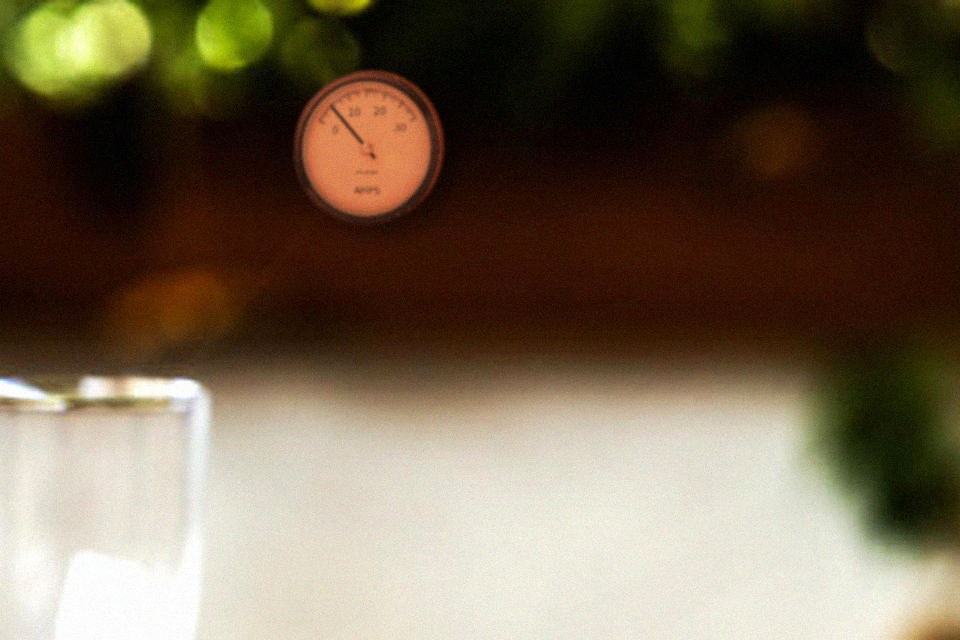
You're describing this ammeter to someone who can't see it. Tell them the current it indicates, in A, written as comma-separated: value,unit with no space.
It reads 5,A
